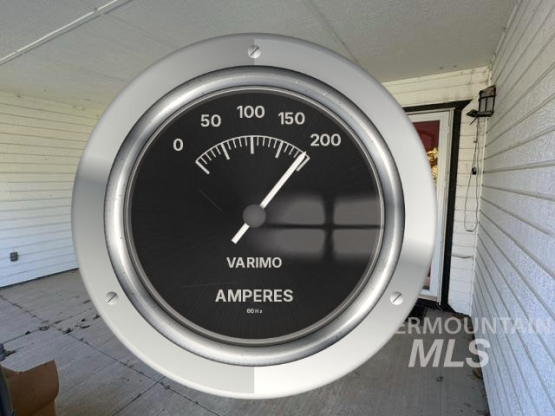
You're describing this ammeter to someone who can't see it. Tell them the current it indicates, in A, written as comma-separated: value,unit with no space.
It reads 190,A
